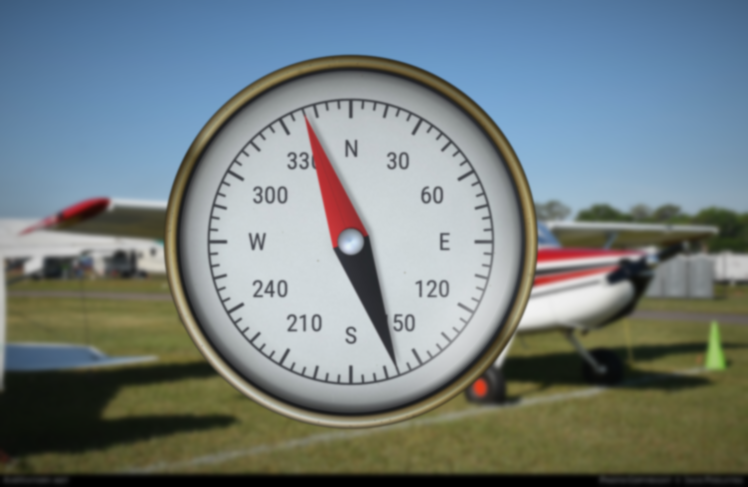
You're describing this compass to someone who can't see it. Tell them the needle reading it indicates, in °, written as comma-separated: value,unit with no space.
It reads 340,°
